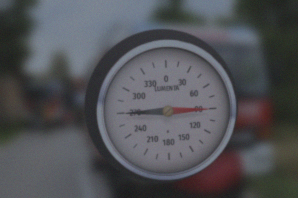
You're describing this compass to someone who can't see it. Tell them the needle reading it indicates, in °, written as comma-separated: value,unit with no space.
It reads 90,°
